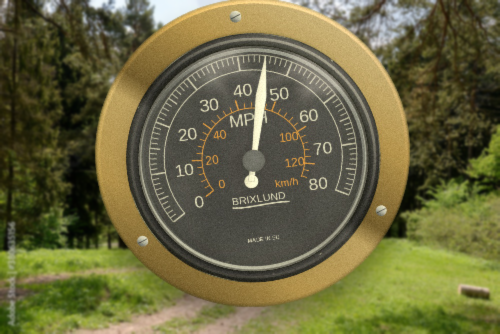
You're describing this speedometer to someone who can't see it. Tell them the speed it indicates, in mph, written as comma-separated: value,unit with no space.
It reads 45,mph
